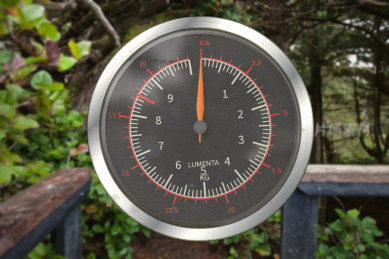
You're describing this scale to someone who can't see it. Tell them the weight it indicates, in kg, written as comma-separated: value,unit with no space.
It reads 0,kg
